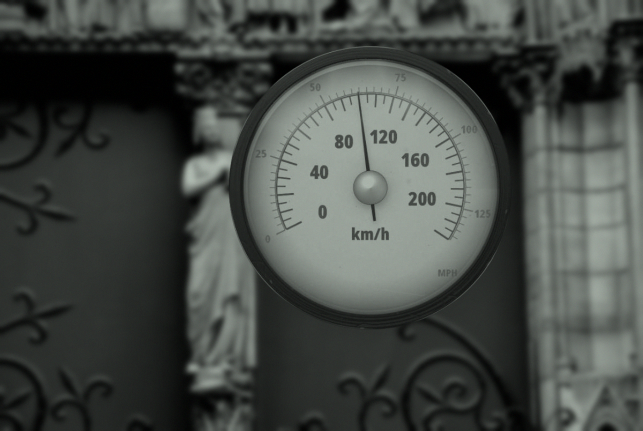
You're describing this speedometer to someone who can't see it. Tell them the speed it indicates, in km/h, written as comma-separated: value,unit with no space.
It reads 100,km/h
